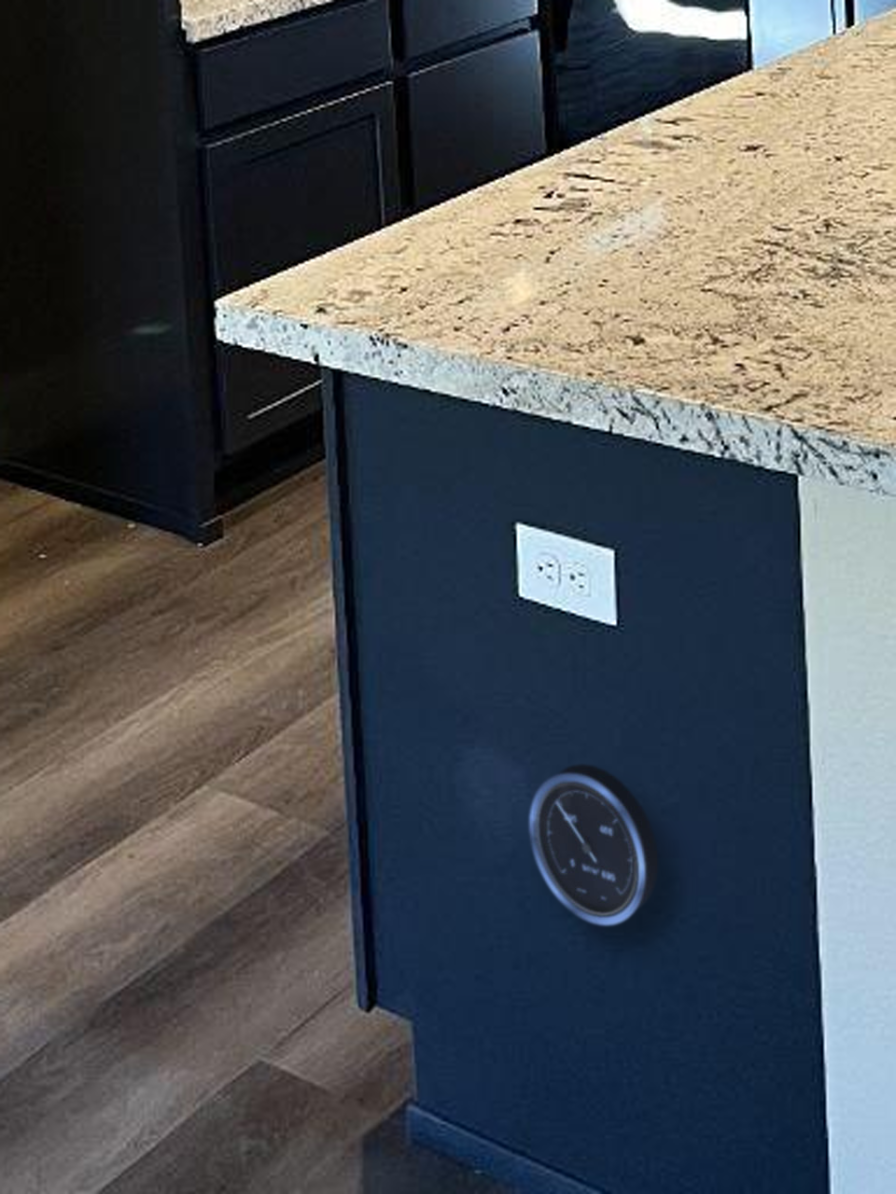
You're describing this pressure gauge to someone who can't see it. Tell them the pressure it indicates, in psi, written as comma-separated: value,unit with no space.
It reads 200,psi
